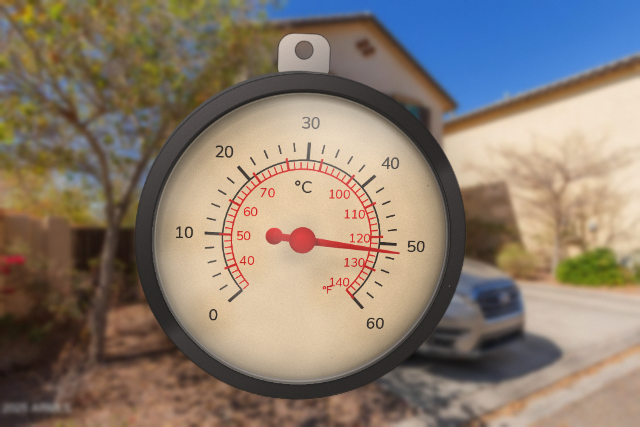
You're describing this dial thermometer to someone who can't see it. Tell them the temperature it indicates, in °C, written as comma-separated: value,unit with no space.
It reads 51,°C
